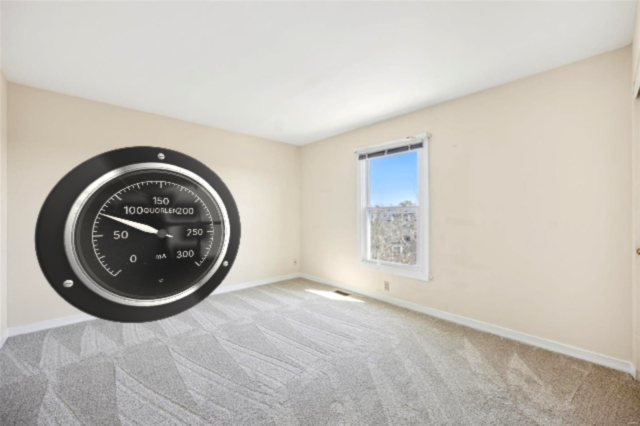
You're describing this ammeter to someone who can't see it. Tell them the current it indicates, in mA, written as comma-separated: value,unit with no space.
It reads 75,mA
